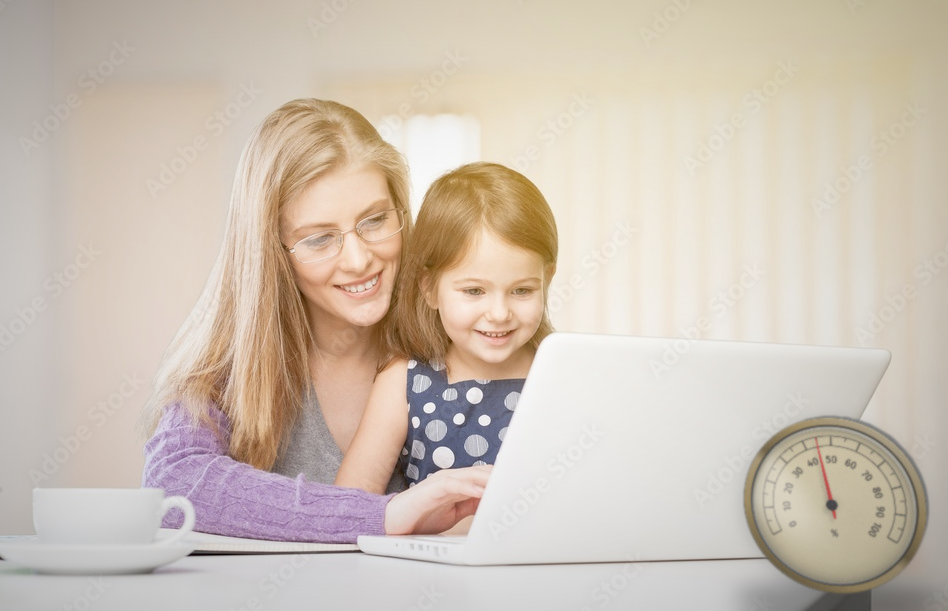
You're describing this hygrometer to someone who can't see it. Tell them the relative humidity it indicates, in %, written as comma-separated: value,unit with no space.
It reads 45,%
